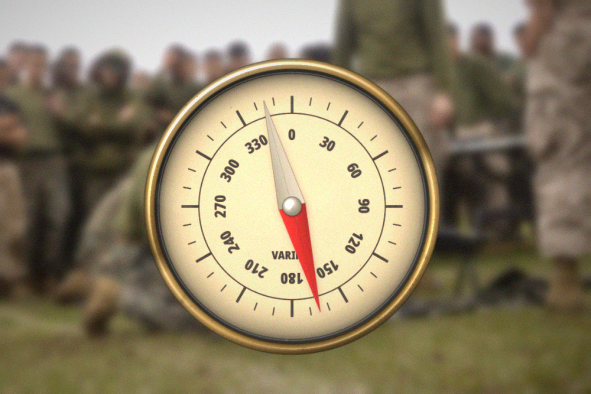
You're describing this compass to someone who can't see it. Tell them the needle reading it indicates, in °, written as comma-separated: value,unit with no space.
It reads 165,°
